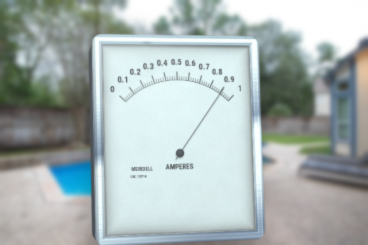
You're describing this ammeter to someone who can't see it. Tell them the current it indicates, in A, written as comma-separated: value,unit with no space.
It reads 0.9,A
